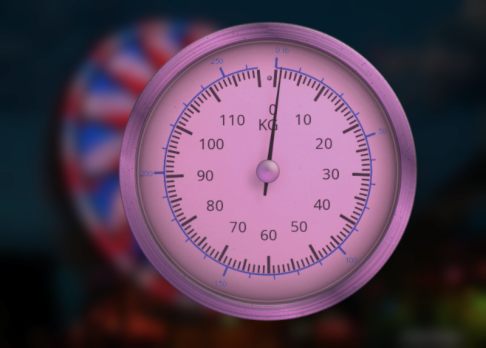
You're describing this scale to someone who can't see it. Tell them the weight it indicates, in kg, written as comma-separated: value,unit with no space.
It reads 1,kg
